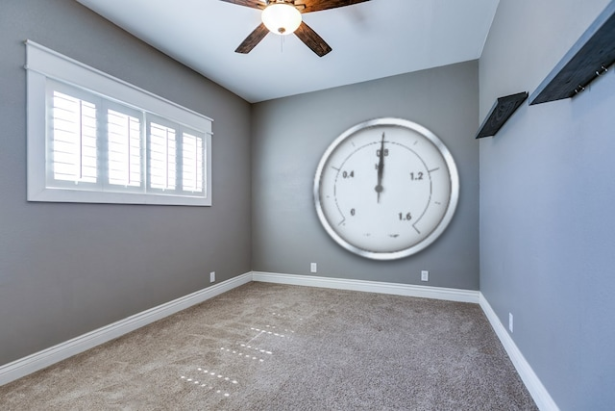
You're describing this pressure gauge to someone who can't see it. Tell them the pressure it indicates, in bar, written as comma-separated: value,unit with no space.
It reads 0.8,bar
